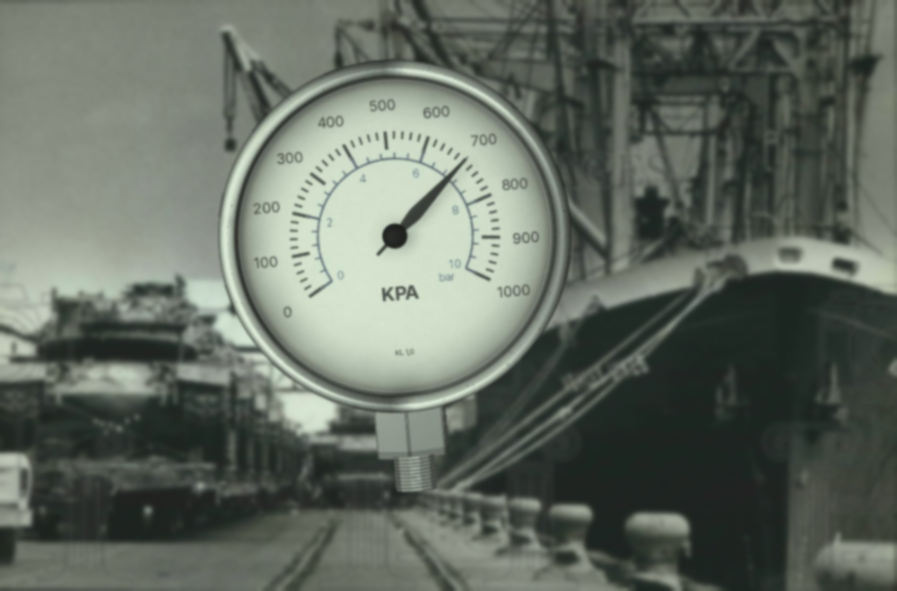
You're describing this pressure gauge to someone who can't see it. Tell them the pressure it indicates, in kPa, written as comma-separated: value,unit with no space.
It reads 700,kPa
